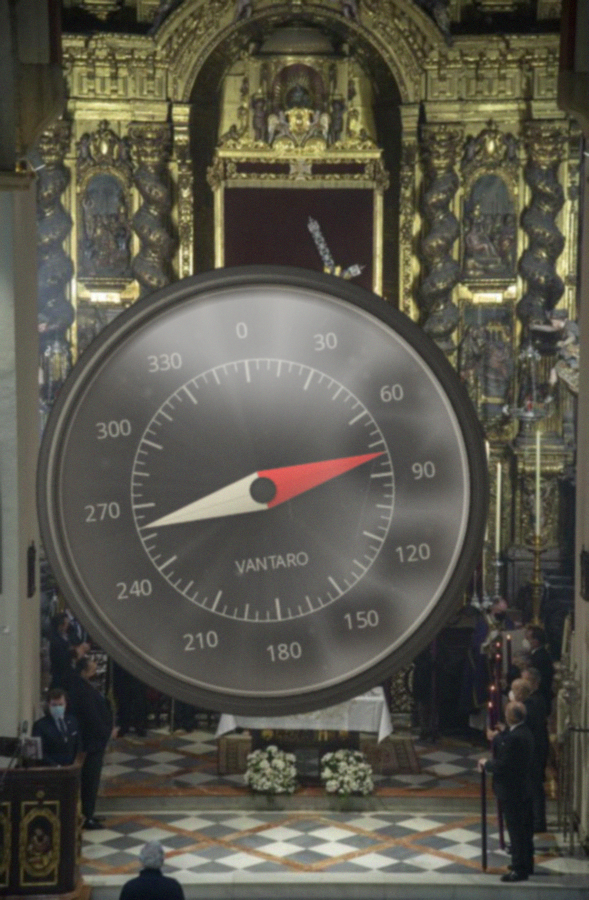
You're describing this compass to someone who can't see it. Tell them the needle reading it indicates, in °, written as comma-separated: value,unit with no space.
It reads 80,°
